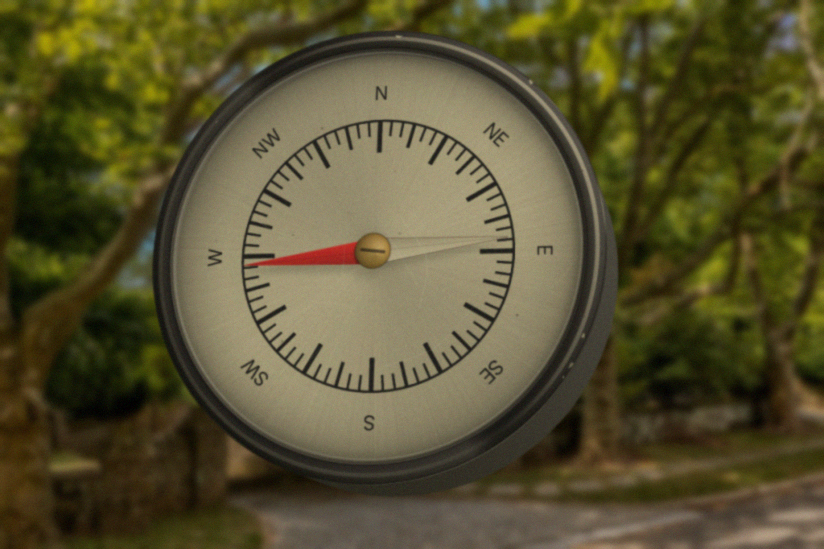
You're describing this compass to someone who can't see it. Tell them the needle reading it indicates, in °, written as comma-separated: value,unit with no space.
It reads 265,°
